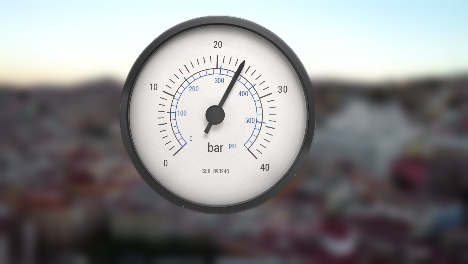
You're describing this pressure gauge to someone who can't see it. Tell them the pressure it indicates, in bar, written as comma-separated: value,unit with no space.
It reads 24,bar
